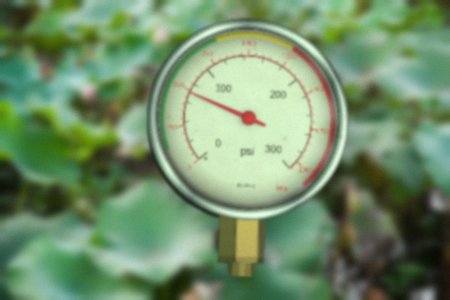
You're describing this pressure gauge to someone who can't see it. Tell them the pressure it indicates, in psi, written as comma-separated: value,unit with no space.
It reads 70,psi
